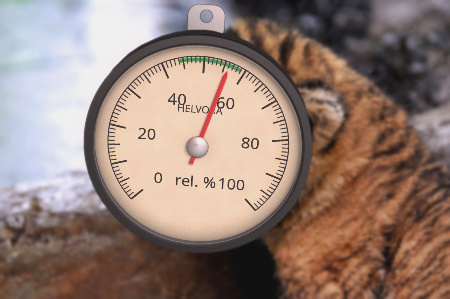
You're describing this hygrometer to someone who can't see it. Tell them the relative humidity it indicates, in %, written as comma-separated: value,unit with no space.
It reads 56,%
